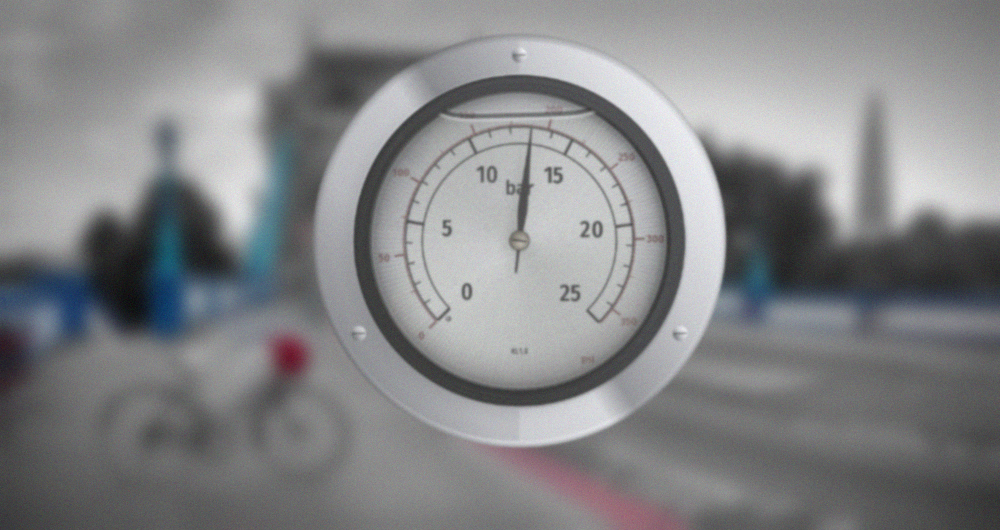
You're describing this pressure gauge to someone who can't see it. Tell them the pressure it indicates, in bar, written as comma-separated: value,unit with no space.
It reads 13,bar
